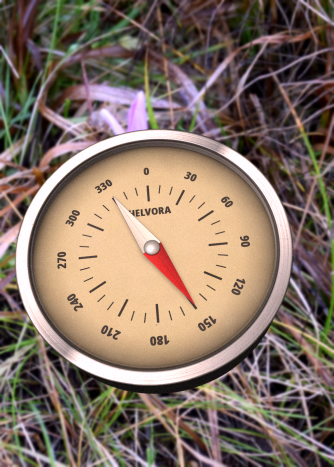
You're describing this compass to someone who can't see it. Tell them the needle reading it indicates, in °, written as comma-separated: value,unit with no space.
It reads 150,°
